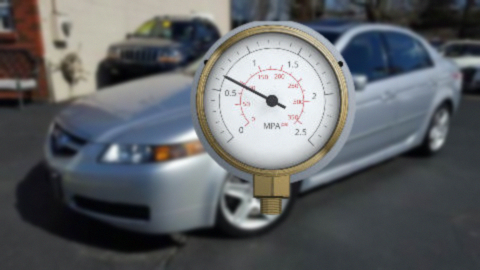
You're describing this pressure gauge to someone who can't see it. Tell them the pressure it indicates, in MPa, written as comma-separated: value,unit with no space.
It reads 0.65,MPa
